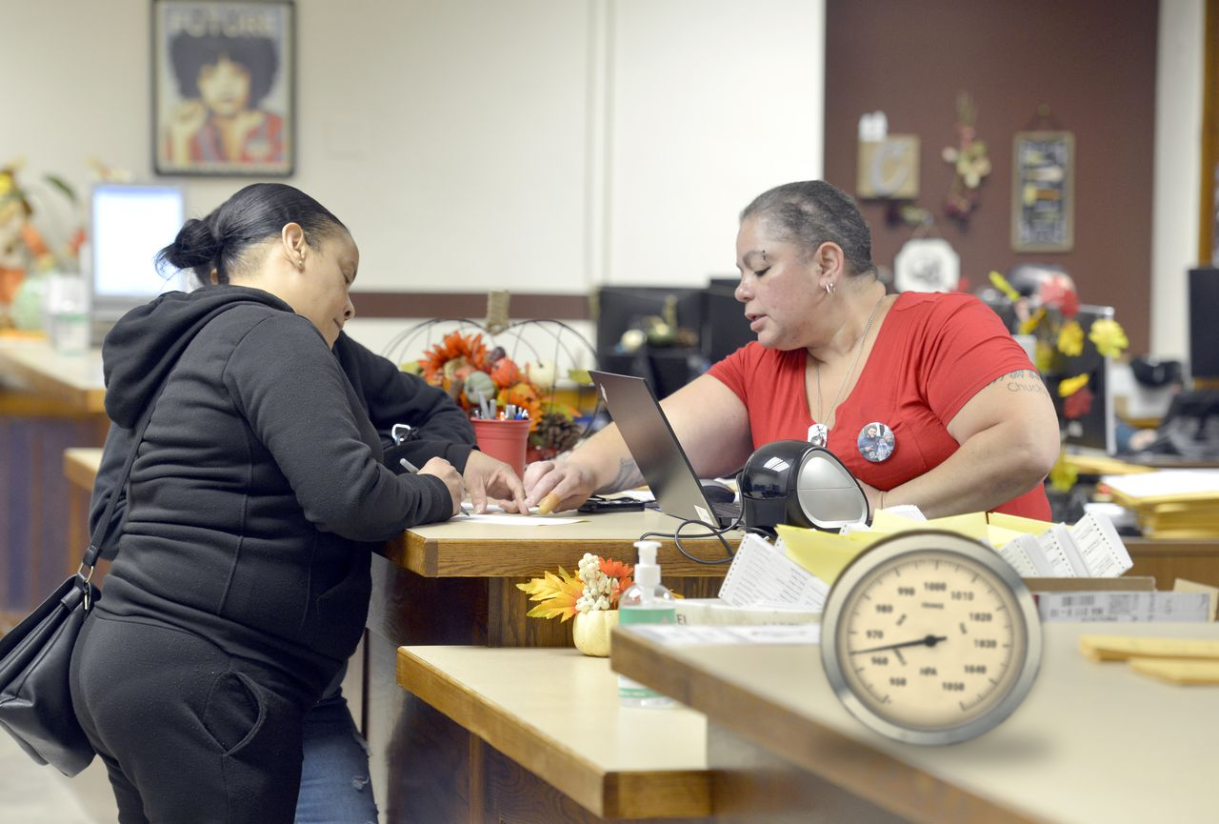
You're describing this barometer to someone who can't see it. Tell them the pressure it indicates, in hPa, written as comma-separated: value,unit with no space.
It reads 965,hPa
